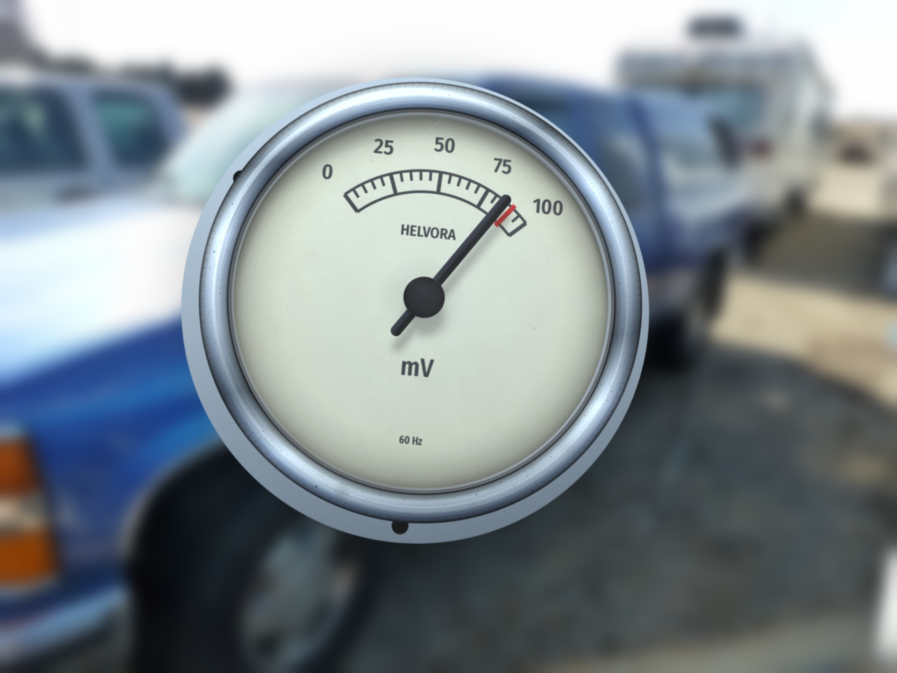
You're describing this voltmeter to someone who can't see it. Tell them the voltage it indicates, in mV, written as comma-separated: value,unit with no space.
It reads 85,mV
